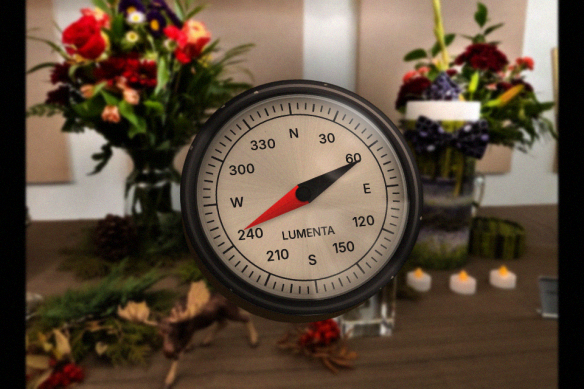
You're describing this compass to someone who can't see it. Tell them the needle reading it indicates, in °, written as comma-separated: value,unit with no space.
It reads 245,°
